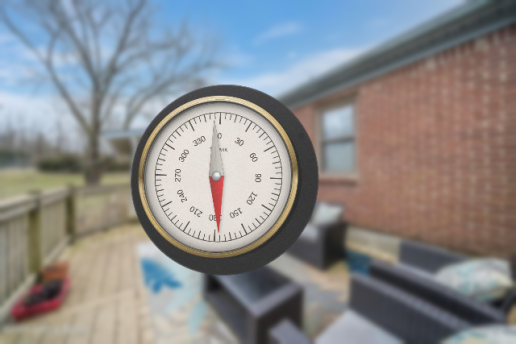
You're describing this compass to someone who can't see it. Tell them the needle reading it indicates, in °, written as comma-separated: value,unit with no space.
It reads 175,°
